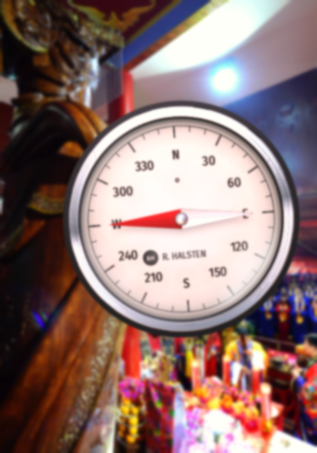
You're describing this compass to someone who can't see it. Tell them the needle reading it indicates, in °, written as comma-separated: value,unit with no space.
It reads 270,°
